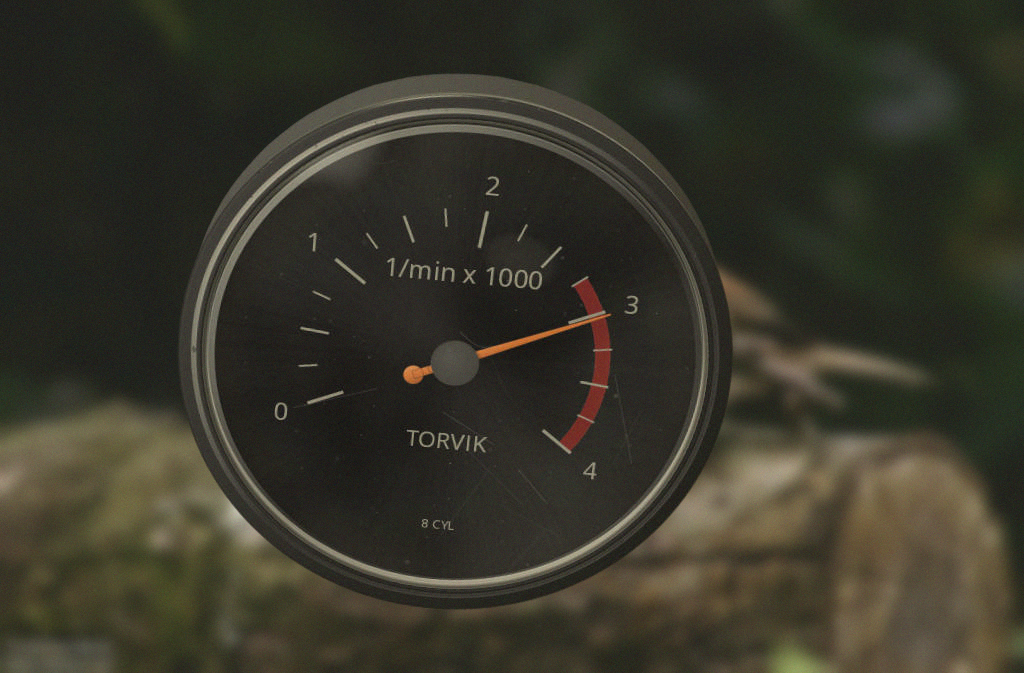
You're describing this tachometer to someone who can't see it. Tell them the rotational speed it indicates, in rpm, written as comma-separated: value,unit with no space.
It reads 3000,rpm
